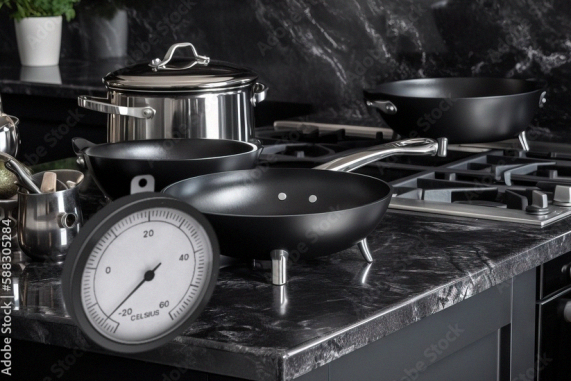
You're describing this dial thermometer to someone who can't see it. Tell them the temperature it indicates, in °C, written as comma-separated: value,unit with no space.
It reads -15,°C
